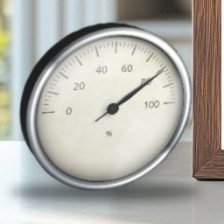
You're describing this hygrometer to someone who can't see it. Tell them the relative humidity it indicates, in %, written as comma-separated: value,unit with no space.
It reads 80,%
